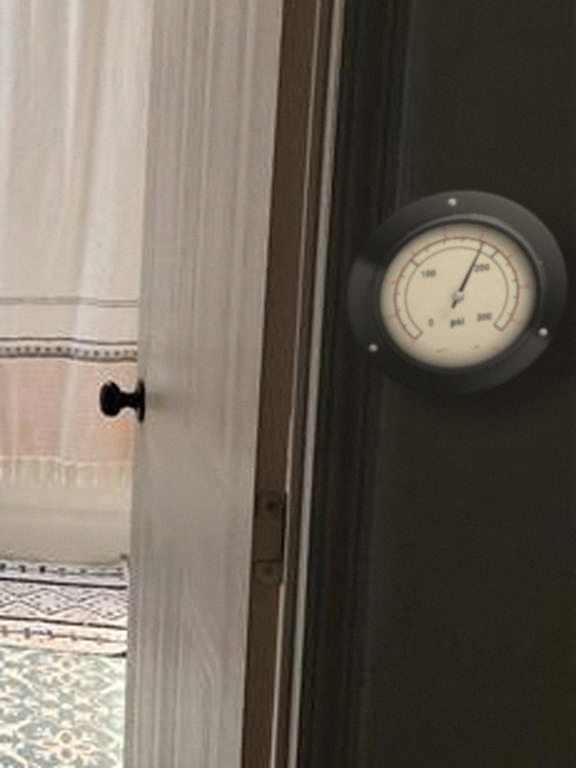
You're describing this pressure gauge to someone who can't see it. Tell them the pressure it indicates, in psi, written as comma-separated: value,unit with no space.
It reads 180,psi
